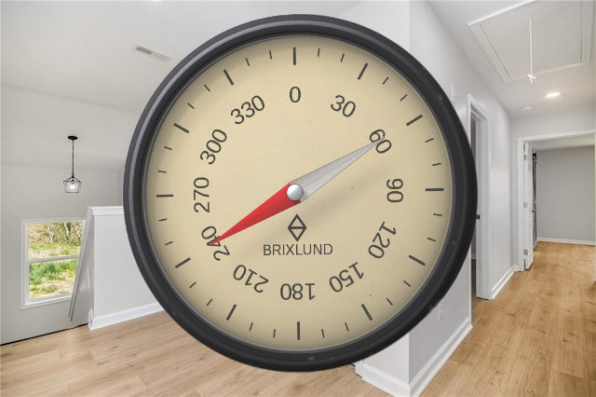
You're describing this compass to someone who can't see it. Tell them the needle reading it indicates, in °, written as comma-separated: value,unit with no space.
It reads 240,°
